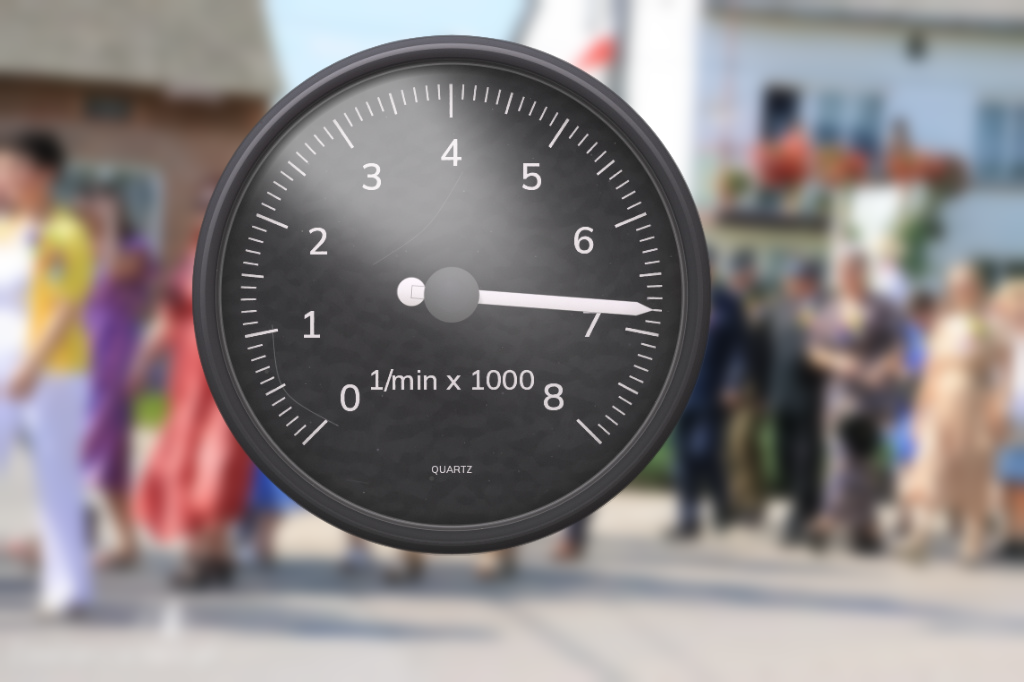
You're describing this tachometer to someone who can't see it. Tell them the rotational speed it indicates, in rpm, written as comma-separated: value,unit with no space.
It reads 6800,rpm
